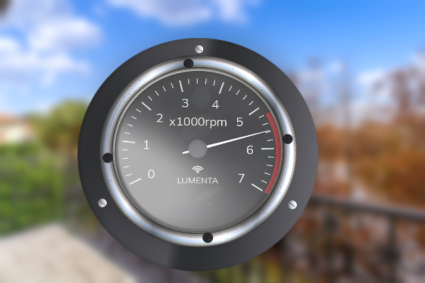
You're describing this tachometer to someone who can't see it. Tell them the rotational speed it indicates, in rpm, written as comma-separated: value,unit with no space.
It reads 5600,rpm
